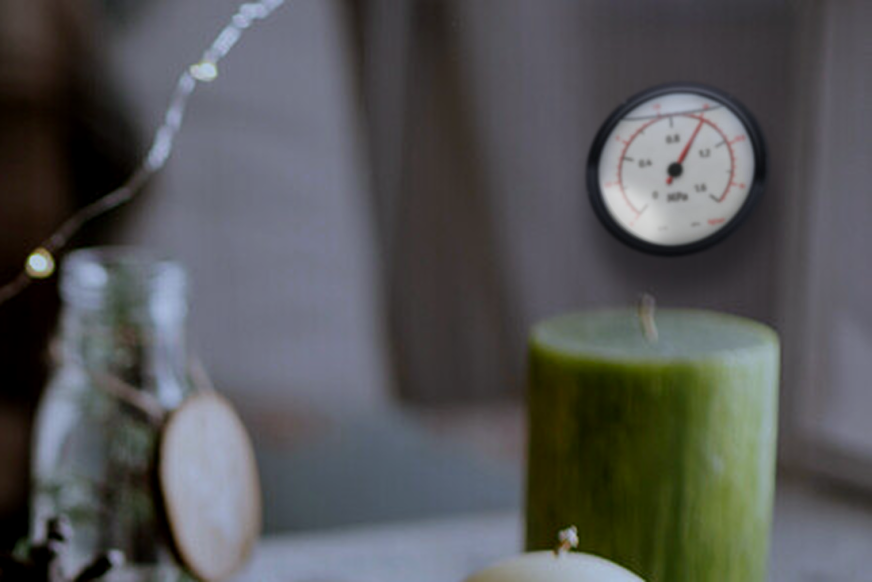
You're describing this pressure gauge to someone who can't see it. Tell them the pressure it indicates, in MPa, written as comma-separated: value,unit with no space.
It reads 1,MPa
